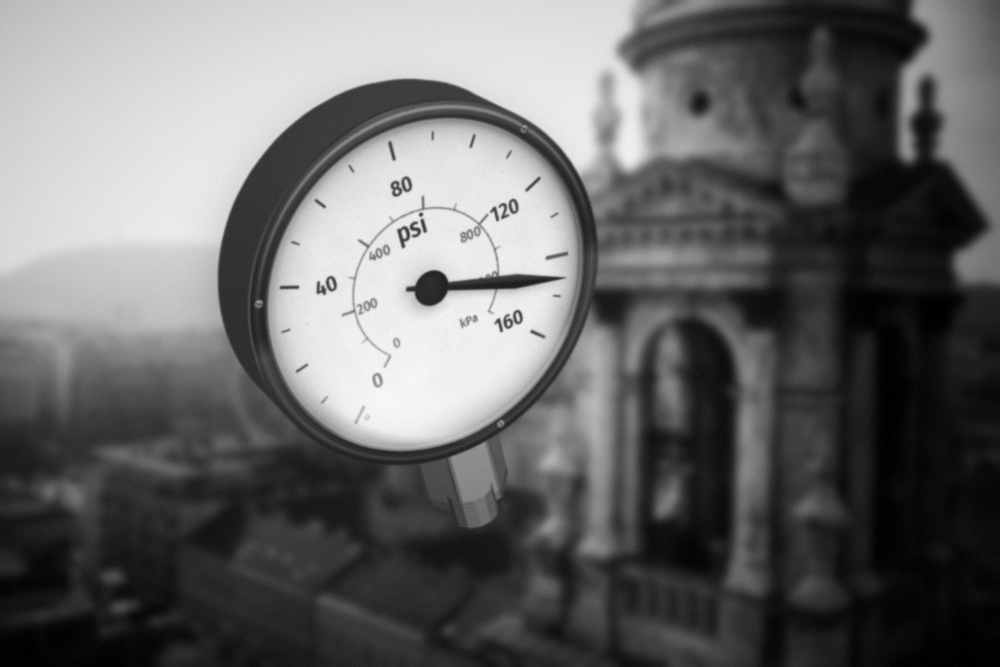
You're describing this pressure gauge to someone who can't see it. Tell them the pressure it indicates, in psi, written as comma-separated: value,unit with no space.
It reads 145,psi
